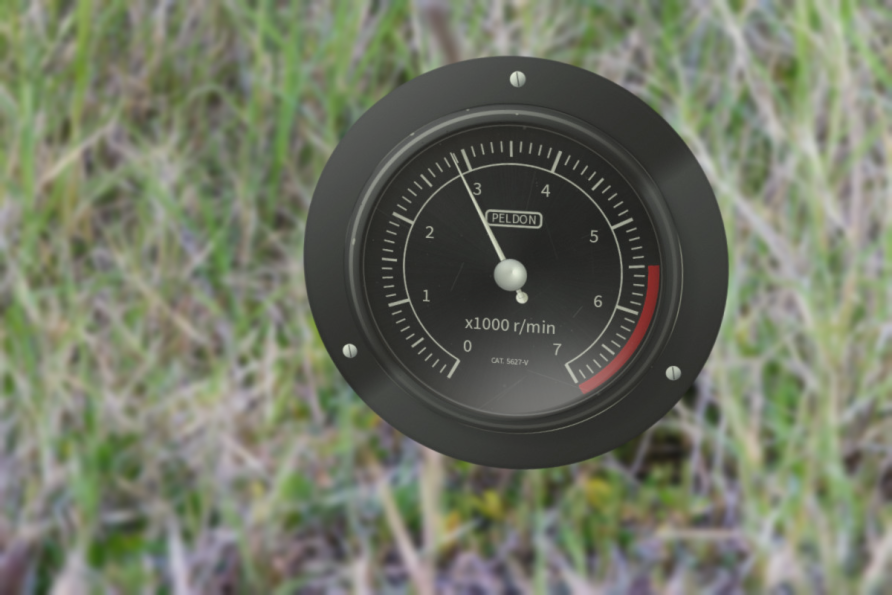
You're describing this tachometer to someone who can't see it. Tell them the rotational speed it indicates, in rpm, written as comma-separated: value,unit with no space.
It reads 2900,rpm
